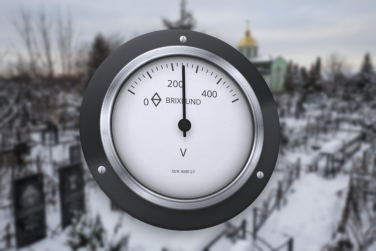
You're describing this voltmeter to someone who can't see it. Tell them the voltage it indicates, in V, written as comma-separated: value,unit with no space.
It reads 240,V
